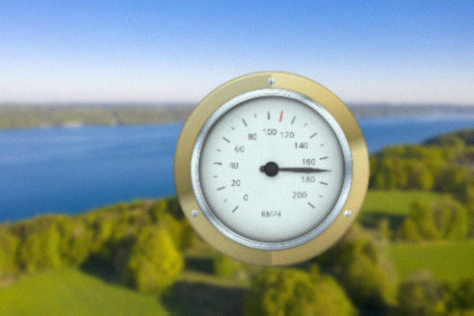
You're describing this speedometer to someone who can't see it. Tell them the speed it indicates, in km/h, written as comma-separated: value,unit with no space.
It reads 170,km/h
